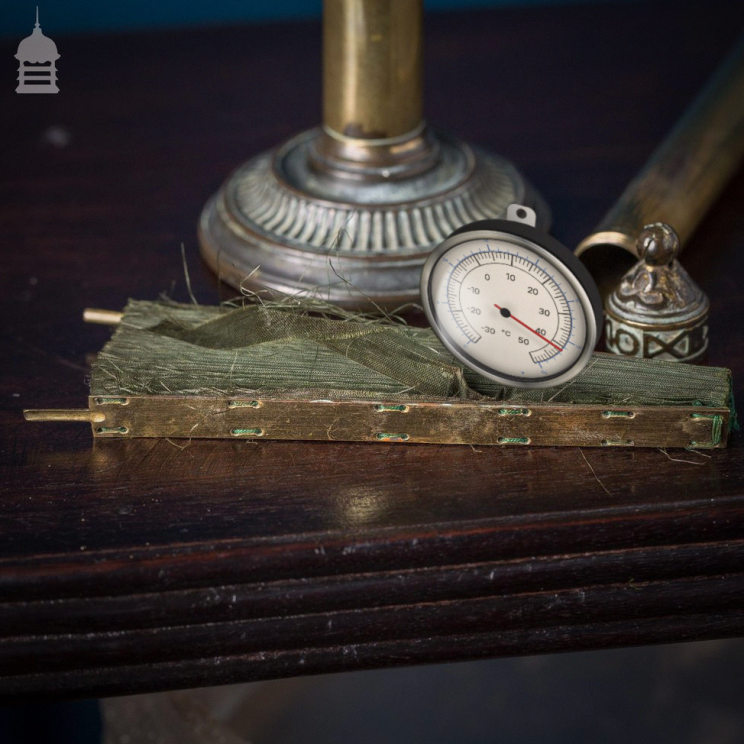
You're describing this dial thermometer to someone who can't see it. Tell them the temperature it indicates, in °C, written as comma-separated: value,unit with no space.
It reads 40,°C
